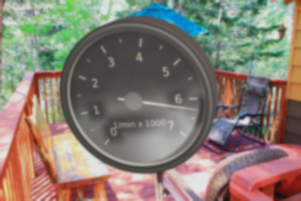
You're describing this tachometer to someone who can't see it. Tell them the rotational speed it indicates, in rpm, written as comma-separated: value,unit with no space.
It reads 6250,rpm
